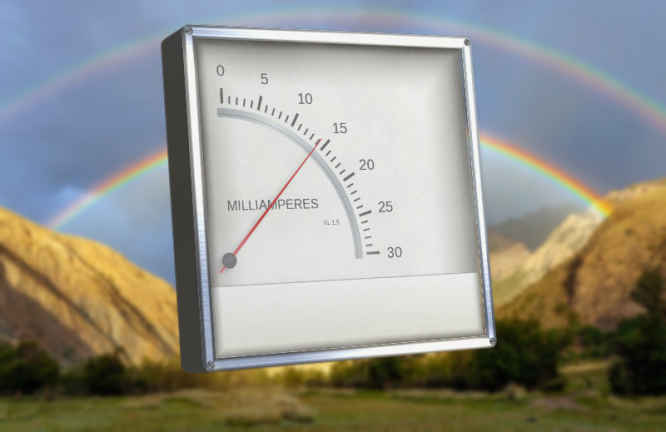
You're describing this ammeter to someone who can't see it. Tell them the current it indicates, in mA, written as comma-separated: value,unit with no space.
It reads 14,mA
